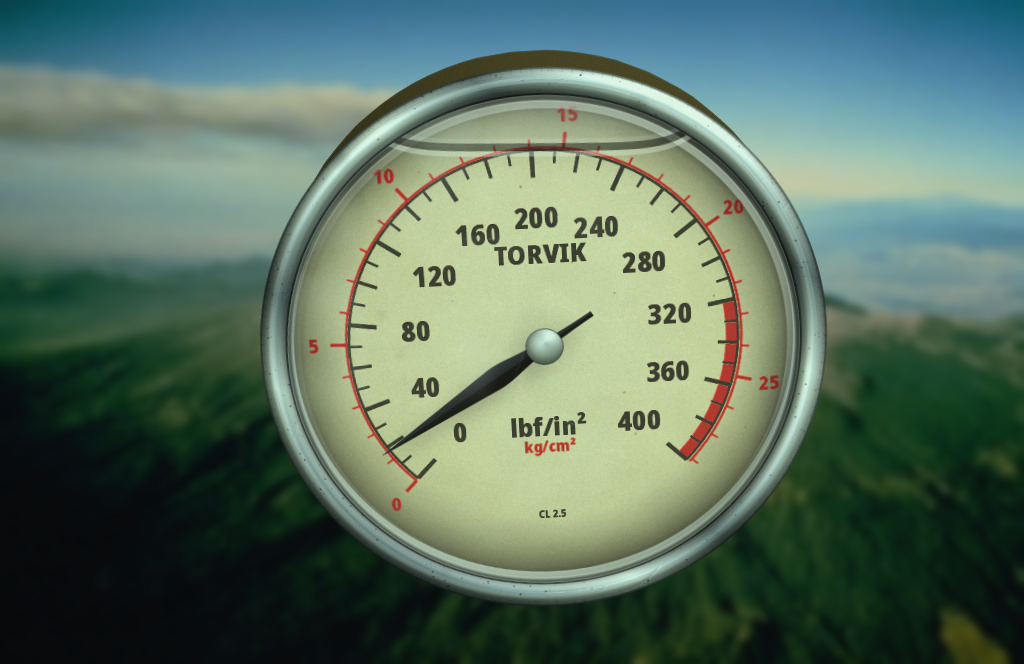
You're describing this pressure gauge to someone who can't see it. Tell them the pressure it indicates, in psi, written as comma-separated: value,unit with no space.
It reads 20,psi
